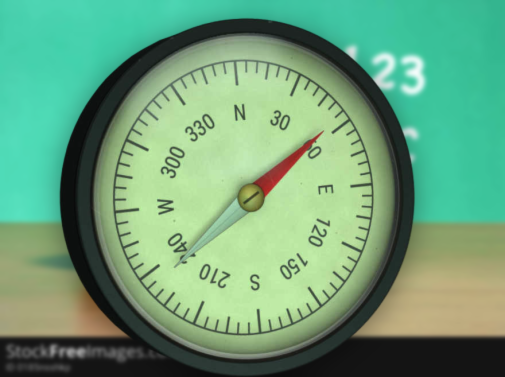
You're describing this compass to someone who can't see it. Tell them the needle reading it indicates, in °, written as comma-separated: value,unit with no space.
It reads 55,°
